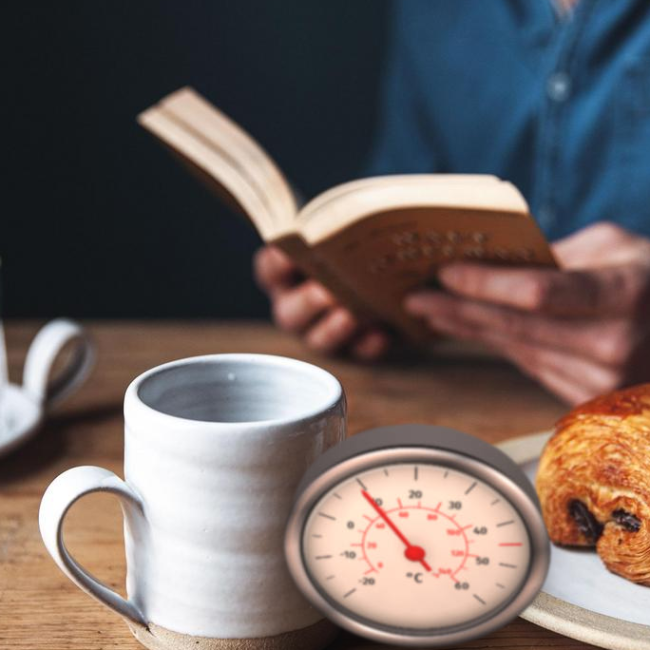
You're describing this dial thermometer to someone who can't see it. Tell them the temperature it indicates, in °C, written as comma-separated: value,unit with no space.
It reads 10,°C
